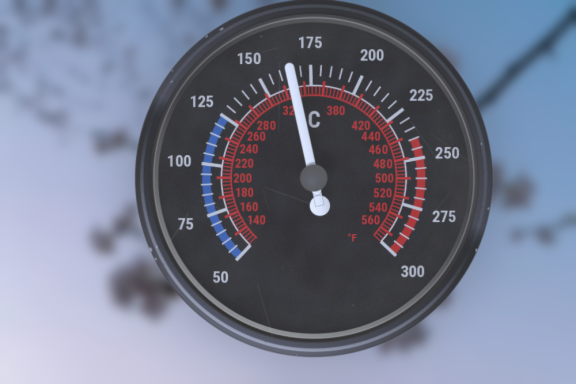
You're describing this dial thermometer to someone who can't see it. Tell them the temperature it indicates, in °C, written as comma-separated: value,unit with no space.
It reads 165,°C
